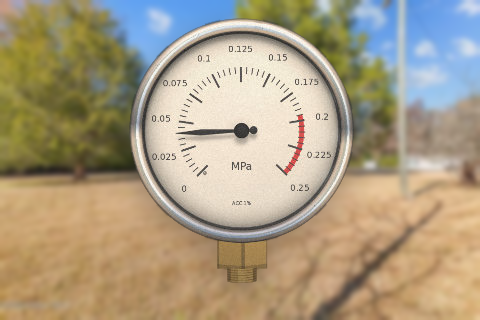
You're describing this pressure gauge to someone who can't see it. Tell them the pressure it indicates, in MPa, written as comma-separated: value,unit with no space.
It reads 0.04,MPa
